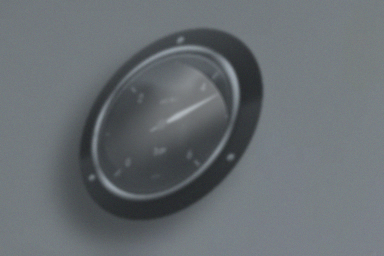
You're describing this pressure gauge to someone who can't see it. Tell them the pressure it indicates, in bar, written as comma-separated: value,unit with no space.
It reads 4.5,bar
